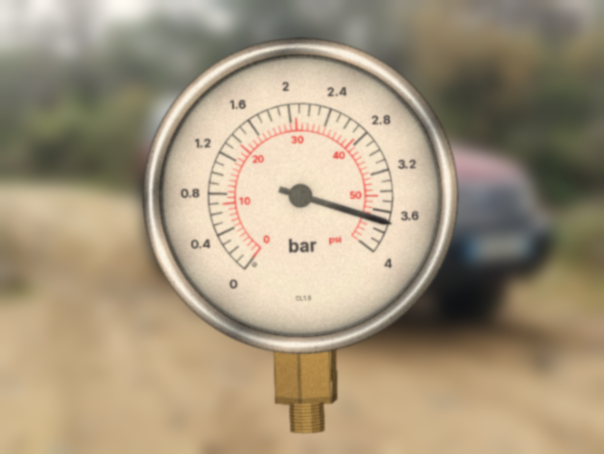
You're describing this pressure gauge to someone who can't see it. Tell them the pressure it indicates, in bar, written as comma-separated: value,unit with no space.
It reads 3.7,bar
